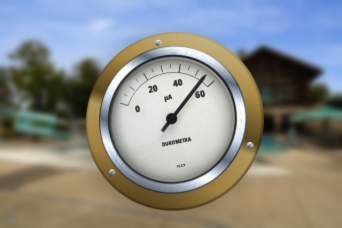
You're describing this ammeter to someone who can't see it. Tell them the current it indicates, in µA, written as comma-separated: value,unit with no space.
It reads 55,µA
